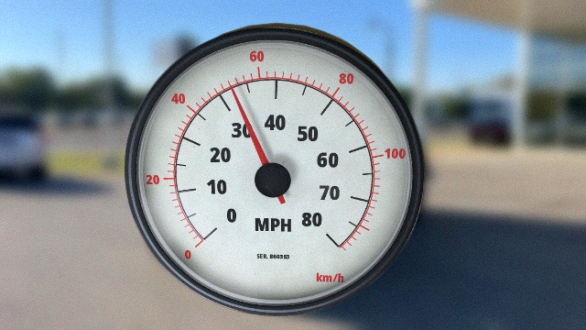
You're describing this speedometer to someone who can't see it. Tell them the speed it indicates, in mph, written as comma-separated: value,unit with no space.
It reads 32.5,mph
